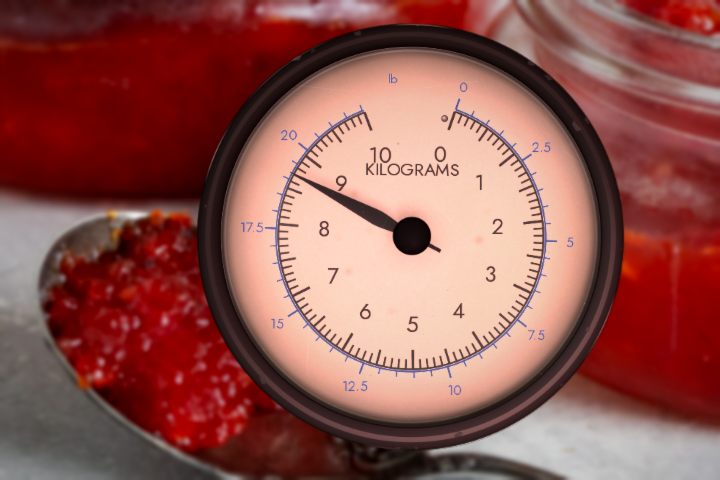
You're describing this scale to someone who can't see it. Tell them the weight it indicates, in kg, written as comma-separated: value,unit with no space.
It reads 8.7,kg
